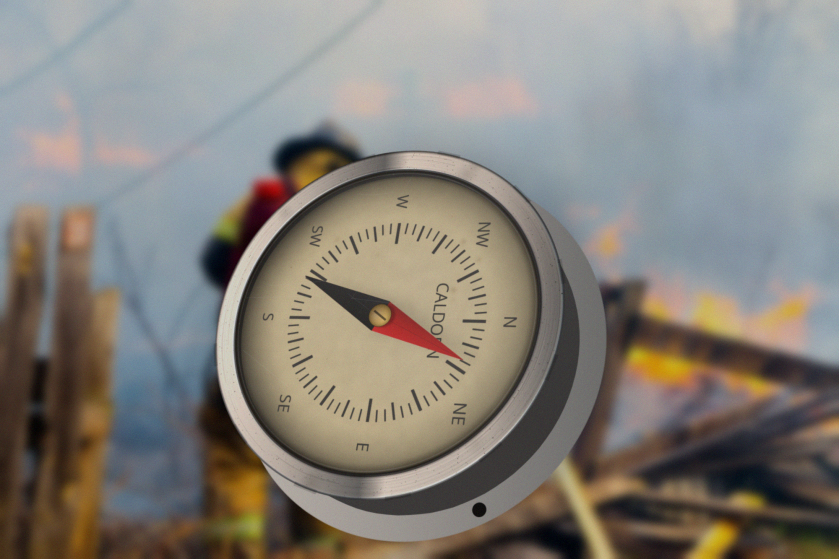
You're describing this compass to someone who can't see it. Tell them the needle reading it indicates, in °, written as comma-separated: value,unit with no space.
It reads 25,°
